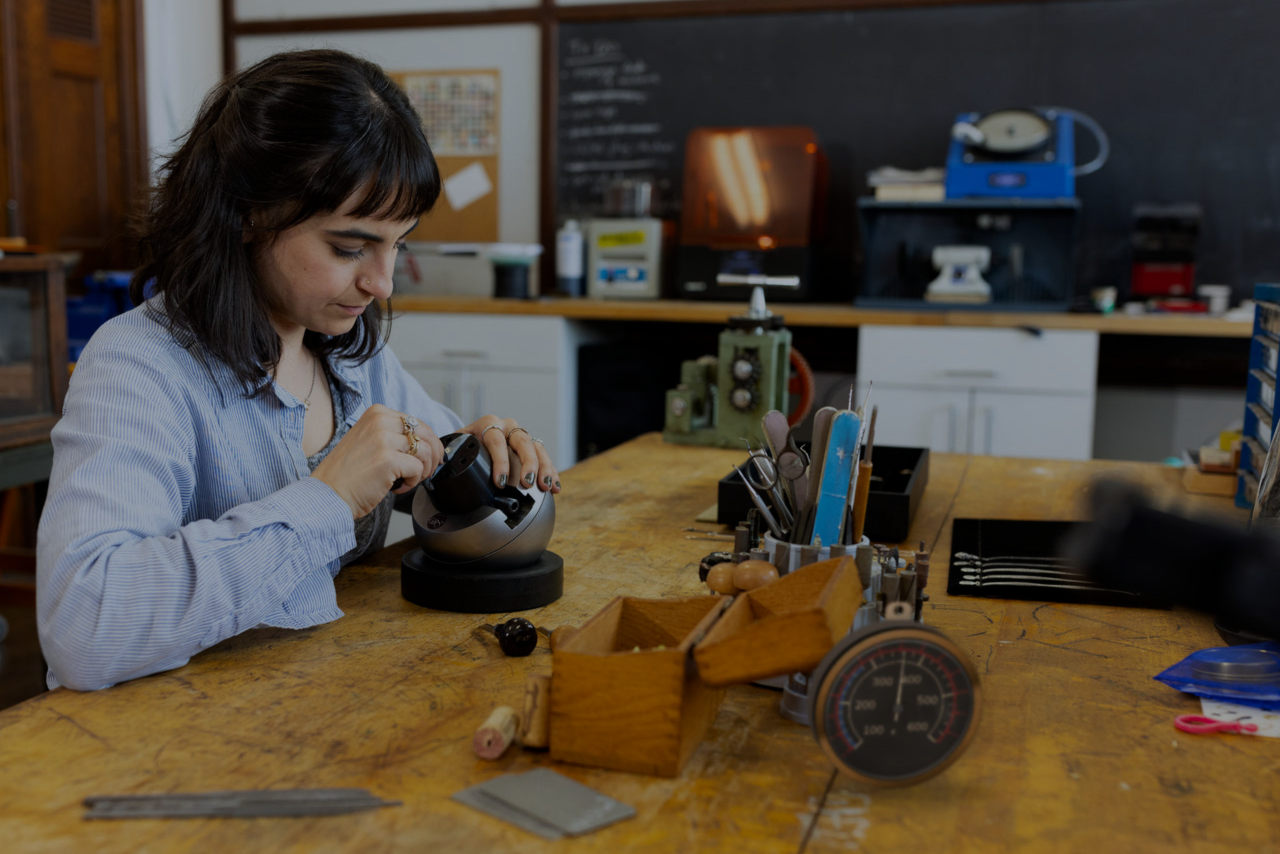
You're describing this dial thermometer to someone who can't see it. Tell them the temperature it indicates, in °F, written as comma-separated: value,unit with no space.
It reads 360,°F
